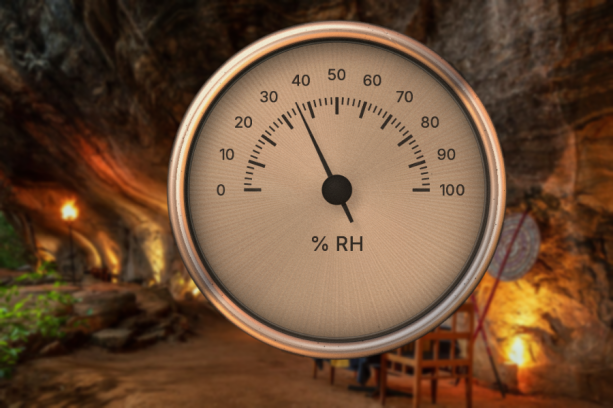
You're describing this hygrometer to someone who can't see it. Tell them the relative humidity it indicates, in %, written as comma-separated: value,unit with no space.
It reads 36,%
